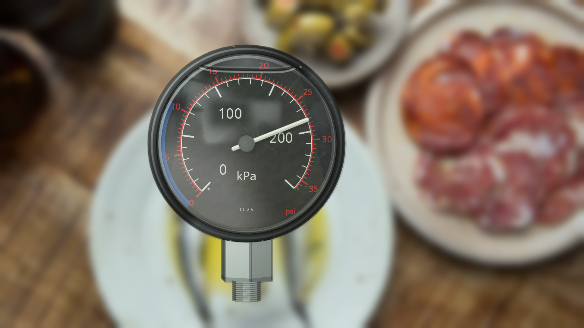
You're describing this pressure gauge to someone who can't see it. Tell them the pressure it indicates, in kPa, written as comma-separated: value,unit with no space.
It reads 190,kPa
